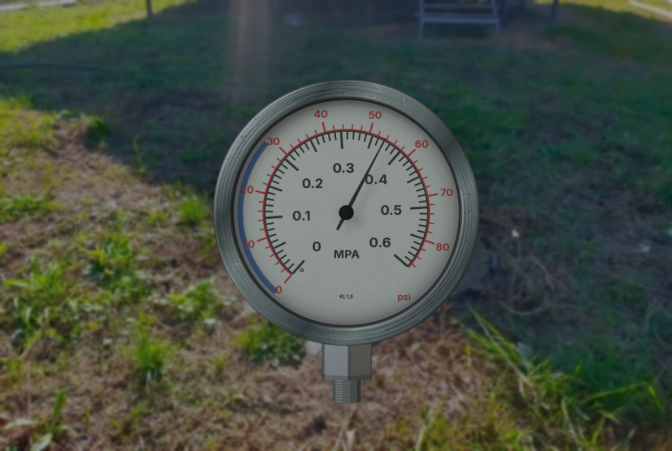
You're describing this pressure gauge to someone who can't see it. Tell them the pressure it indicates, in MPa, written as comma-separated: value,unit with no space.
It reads 0.37,MPa
